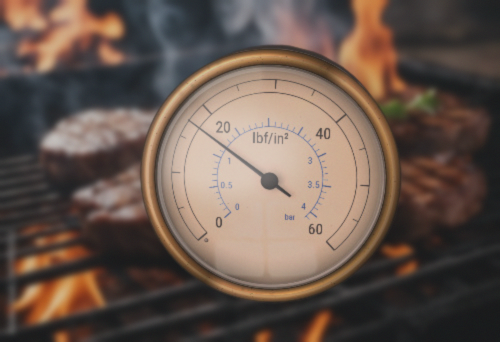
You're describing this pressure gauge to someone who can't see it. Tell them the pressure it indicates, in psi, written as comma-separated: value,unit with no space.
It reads 17.5,psi
